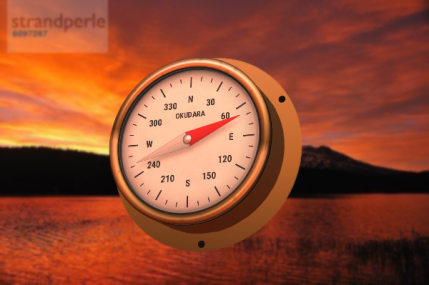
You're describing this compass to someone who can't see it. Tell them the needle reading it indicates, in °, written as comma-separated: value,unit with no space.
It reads 70,°
